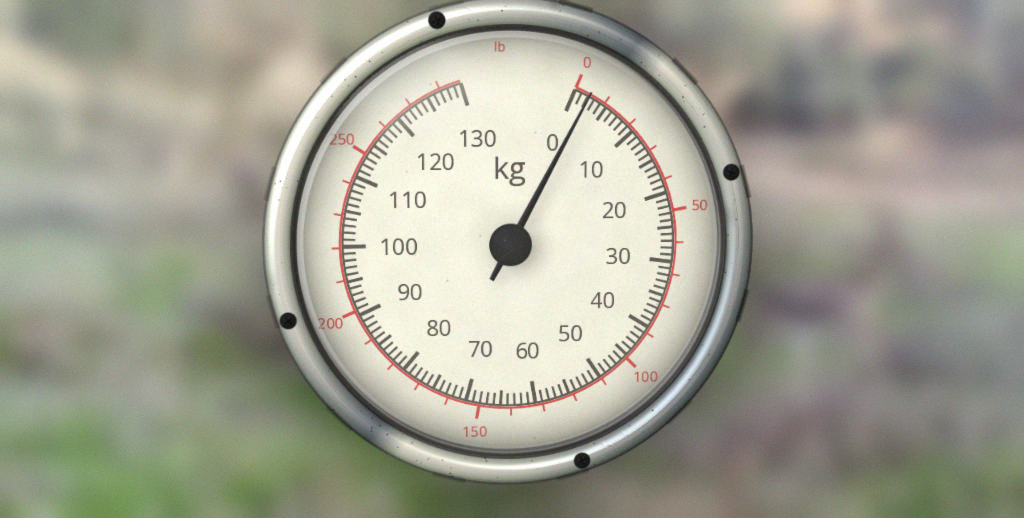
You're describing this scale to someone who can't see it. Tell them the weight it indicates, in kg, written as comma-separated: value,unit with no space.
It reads 2,kg
